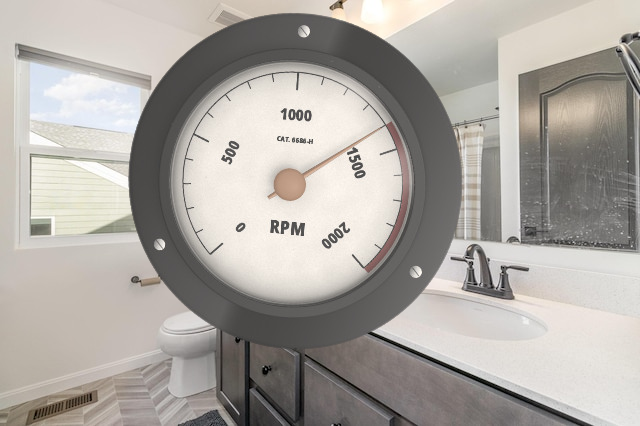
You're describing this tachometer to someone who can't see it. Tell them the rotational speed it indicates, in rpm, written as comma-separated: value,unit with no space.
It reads 1400,rpm
